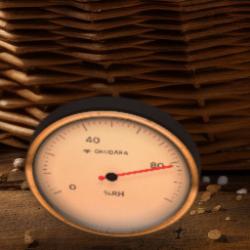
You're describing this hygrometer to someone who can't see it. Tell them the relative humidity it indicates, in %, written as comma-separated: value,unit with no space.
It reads 80,%
